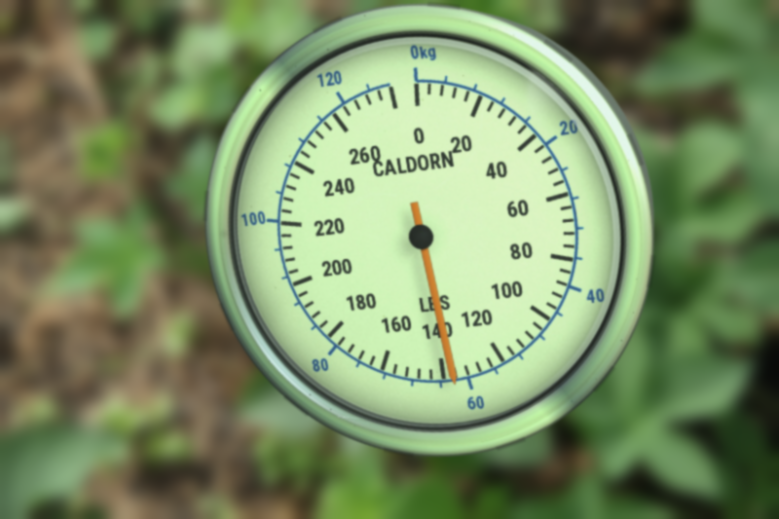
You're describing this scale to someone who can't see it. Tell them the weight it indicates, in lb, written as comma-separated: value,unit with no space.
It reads 136,lb
